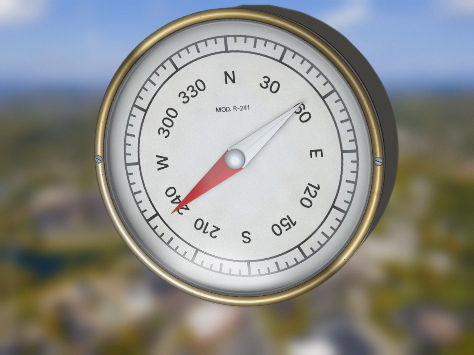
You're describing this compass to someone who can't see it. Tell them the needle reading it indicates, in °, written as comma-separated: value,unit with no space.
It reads 235,°
